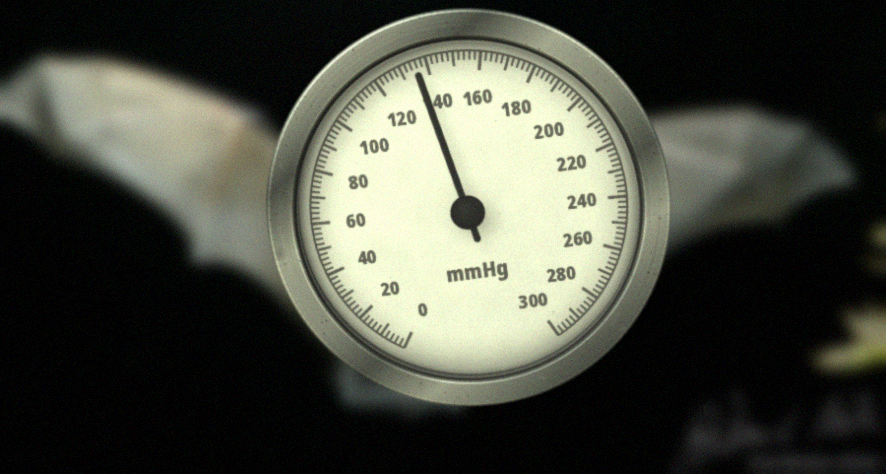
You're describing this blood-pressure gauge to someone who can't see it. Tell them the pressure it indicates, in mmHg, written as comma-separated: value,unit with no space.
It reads 136,mmHg
